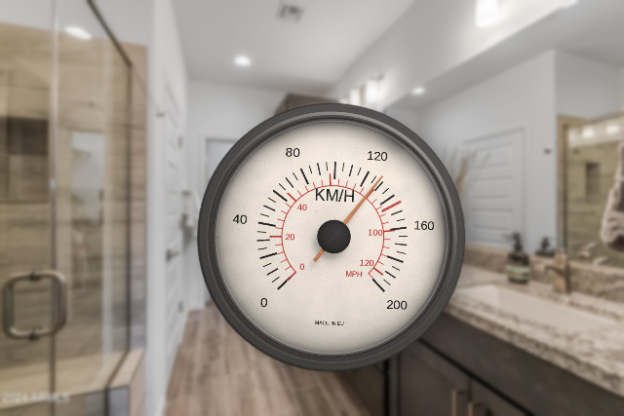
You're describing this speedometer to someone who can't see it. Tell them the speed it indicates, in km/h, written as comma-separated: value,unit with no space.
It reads 127.5,km/h
